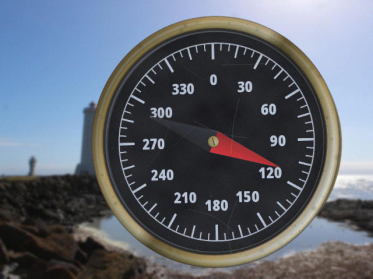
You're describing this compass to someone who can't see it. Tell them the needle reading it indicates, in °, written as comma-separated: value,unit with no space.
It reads 112.5,°
